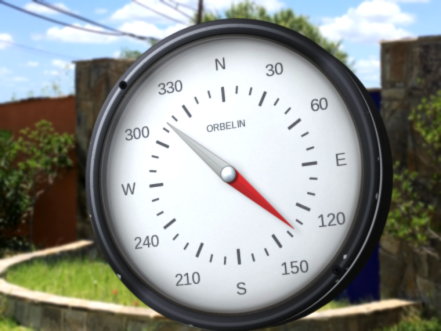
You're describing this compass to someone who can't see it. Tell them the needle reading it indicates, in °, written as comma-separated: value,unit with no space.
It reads 135,°
